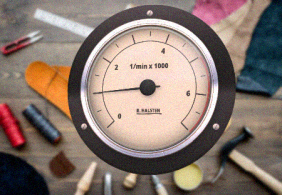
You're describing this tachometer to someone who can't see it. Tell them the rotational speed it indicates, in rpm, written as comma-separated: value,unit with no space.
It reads 1000,rpm
